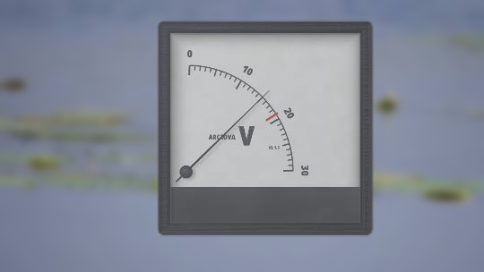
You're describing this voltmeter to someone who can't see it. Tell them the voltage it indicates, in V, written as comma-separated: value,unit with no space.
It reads 15,V
